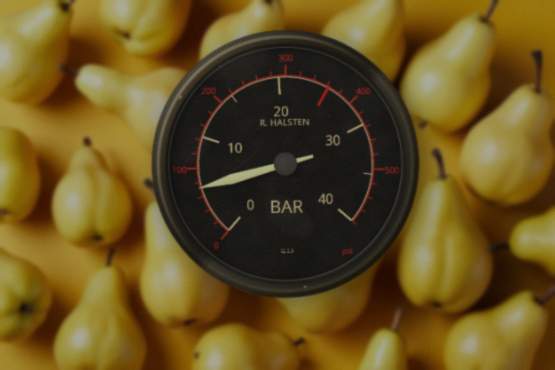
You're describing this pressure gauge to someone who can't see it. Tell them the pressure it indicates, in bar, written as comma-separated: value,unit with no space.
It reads 5,bar
